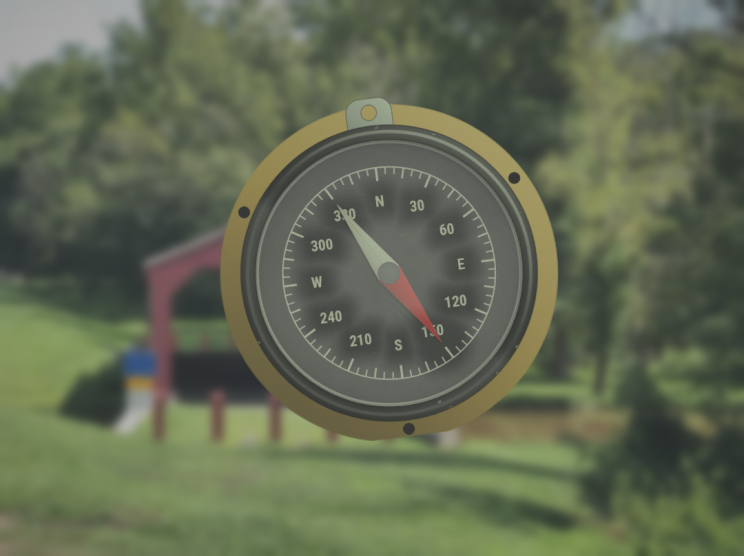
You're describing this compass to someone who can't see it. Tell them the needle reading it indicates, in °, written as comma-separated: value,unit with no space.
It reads 150,°
